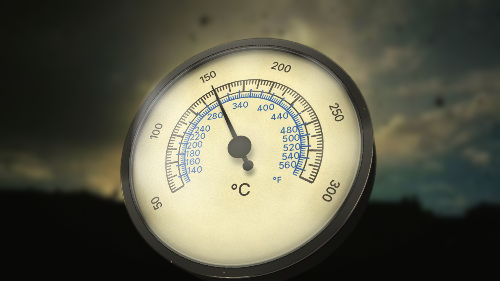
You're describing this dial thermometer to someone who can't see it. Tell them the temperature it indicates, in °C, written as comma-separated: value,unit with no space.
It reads 150,°C
